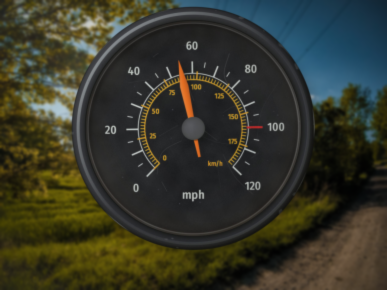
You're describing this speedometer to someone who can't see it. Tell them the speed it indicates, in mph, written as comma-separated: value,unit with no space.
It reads 55,mph
